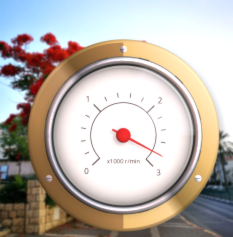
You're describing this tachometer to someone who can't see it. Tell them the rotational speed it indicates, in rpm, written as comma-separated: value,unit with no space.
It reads 2800,rpm
